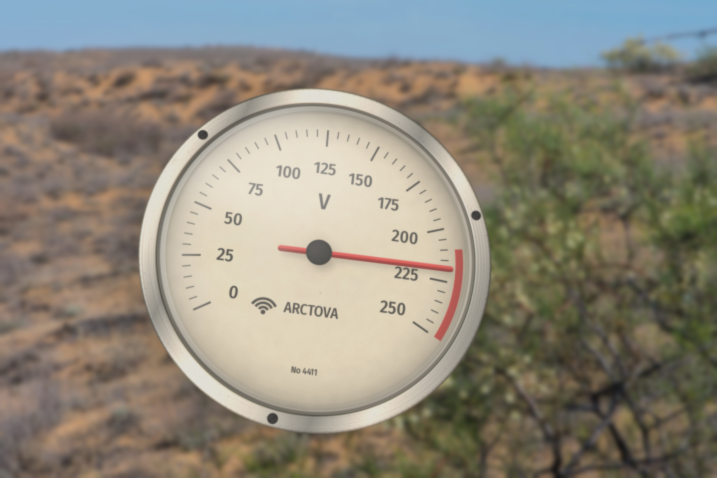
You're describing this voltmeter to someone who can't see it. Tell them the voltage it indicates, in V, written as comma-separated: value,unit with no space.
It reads 220,V
